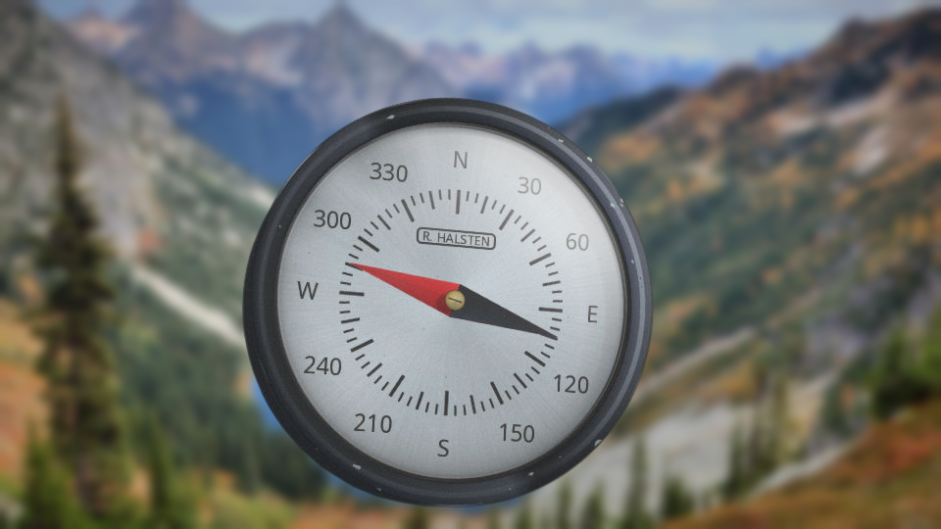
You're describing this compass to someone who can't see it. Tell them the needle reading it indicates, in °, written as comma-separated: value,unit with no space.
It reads 285,°
